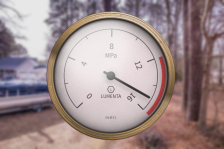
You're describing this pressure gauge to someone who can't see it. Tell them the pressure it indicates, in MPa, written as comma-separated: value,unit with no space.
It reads 15,MPa
